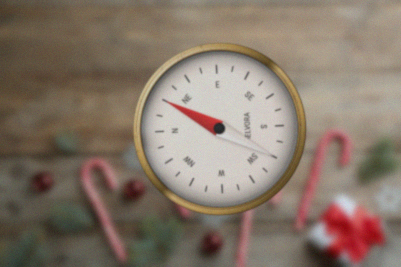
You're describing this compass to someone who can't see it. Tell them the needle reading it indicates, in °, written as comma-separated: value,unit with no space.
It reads 30,°
